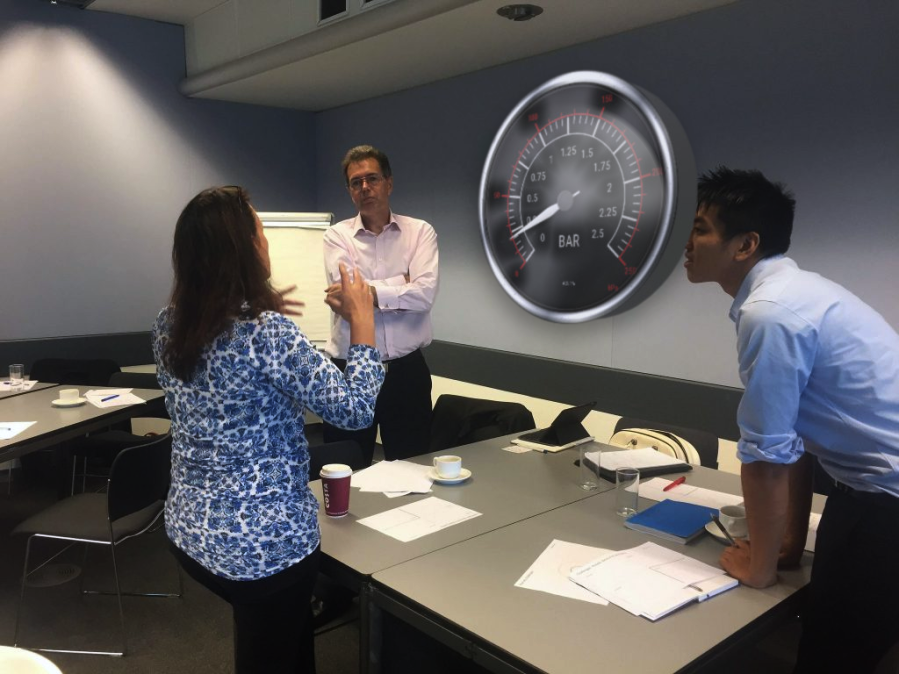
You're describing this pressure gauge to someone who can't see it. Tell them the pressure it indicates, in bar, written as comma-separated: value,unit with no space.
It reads 0.2,bar
